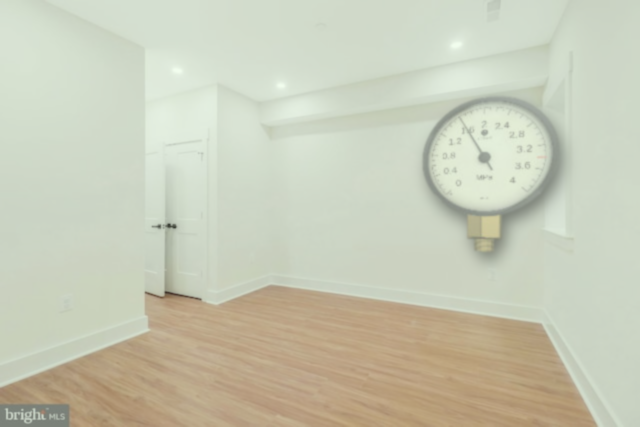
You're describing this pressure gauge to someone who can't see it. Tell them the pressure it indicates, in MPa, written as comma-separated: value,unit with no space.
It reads 1.6,MPa
